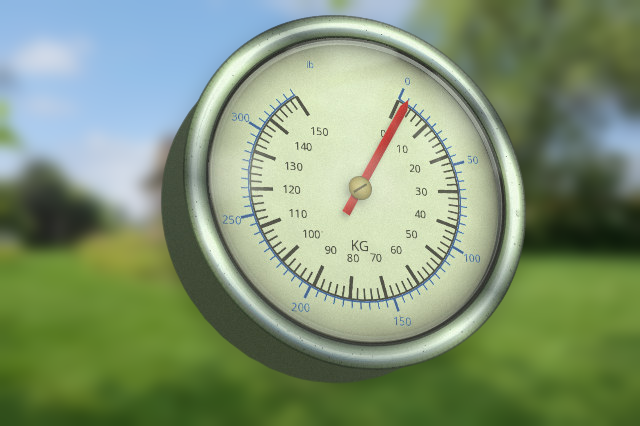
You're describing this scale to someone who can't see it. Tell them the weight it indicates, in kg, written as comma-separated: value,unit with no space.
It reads 2,kg
